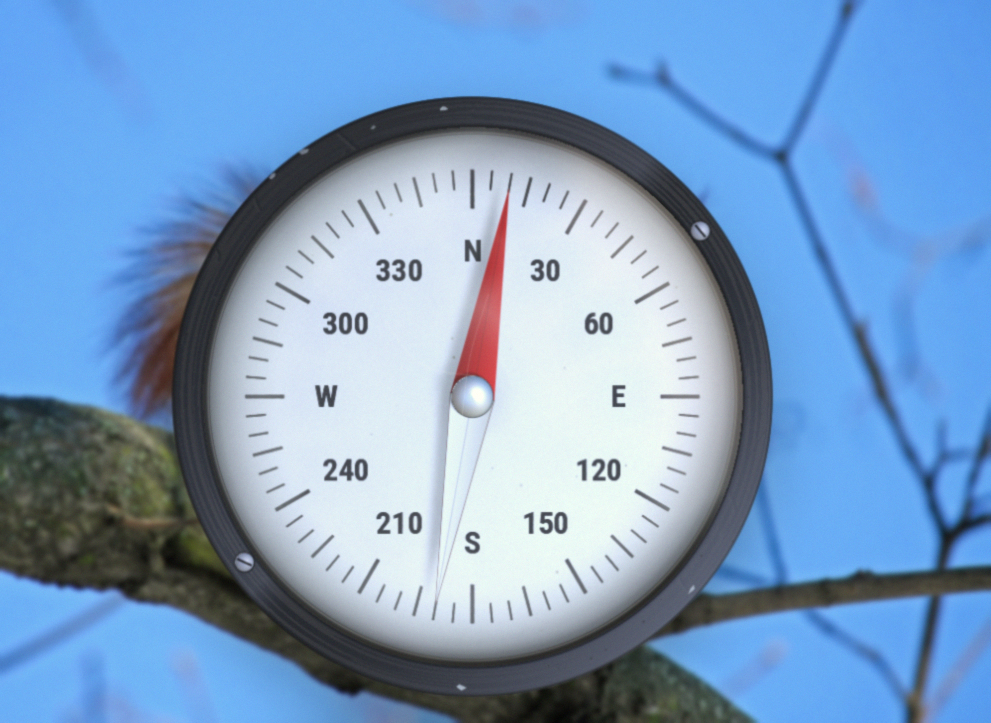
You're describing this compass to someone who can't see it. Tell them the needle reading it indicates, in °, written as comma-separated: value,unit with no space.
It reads 10,°
